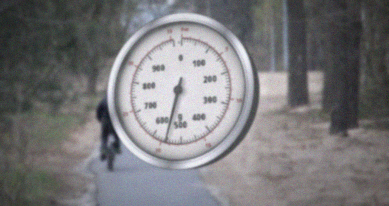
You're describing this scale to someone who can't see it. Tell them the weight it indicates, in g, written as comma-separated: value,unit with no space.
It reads 550,g
